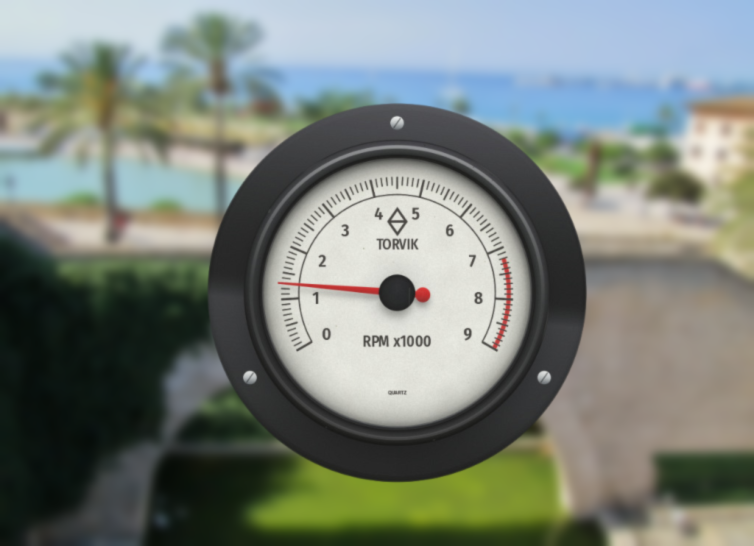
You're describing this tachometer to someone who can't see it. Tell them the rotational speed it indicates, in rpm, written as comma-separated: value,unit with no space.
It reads 1300,rpm
